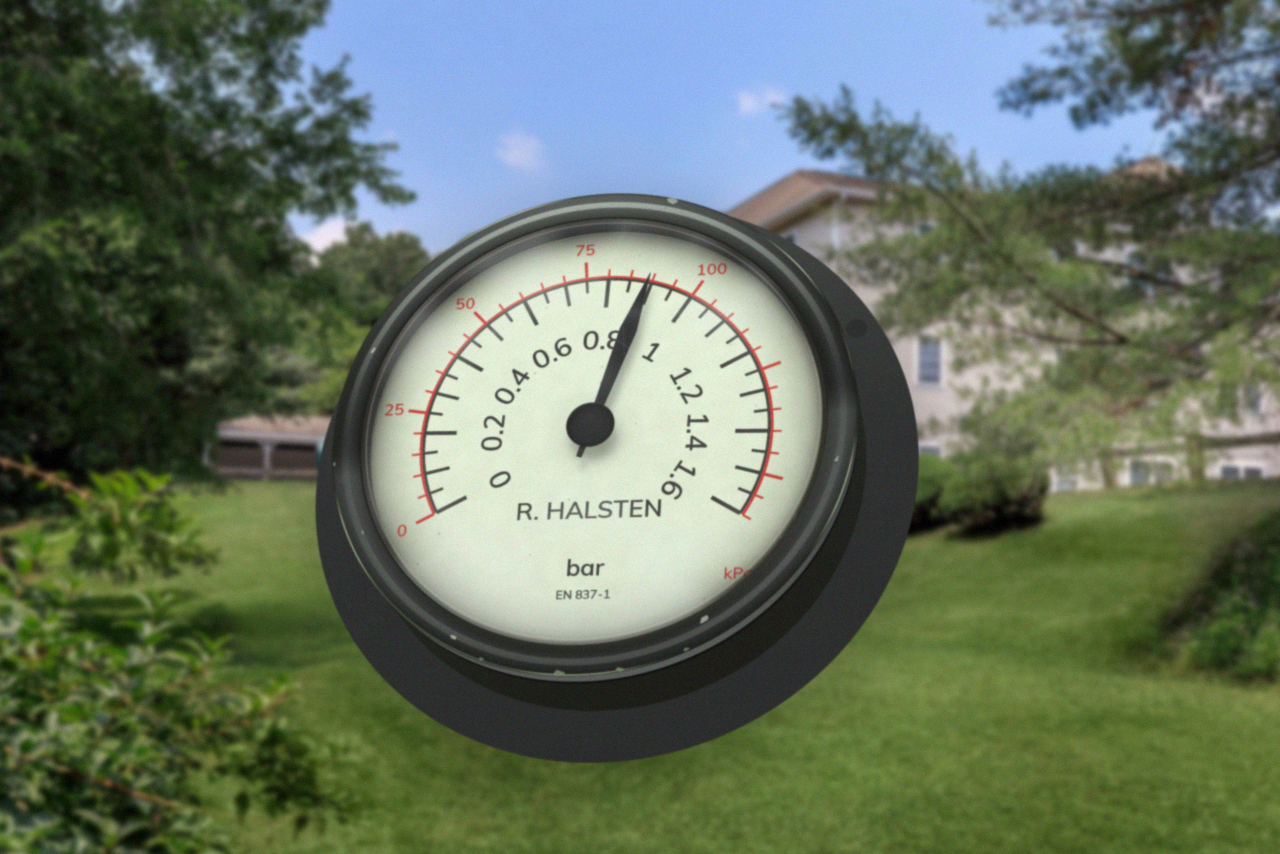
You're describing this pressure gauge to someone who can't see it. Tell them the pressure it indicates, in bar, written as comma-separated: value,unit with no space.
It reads 0.9,bar
